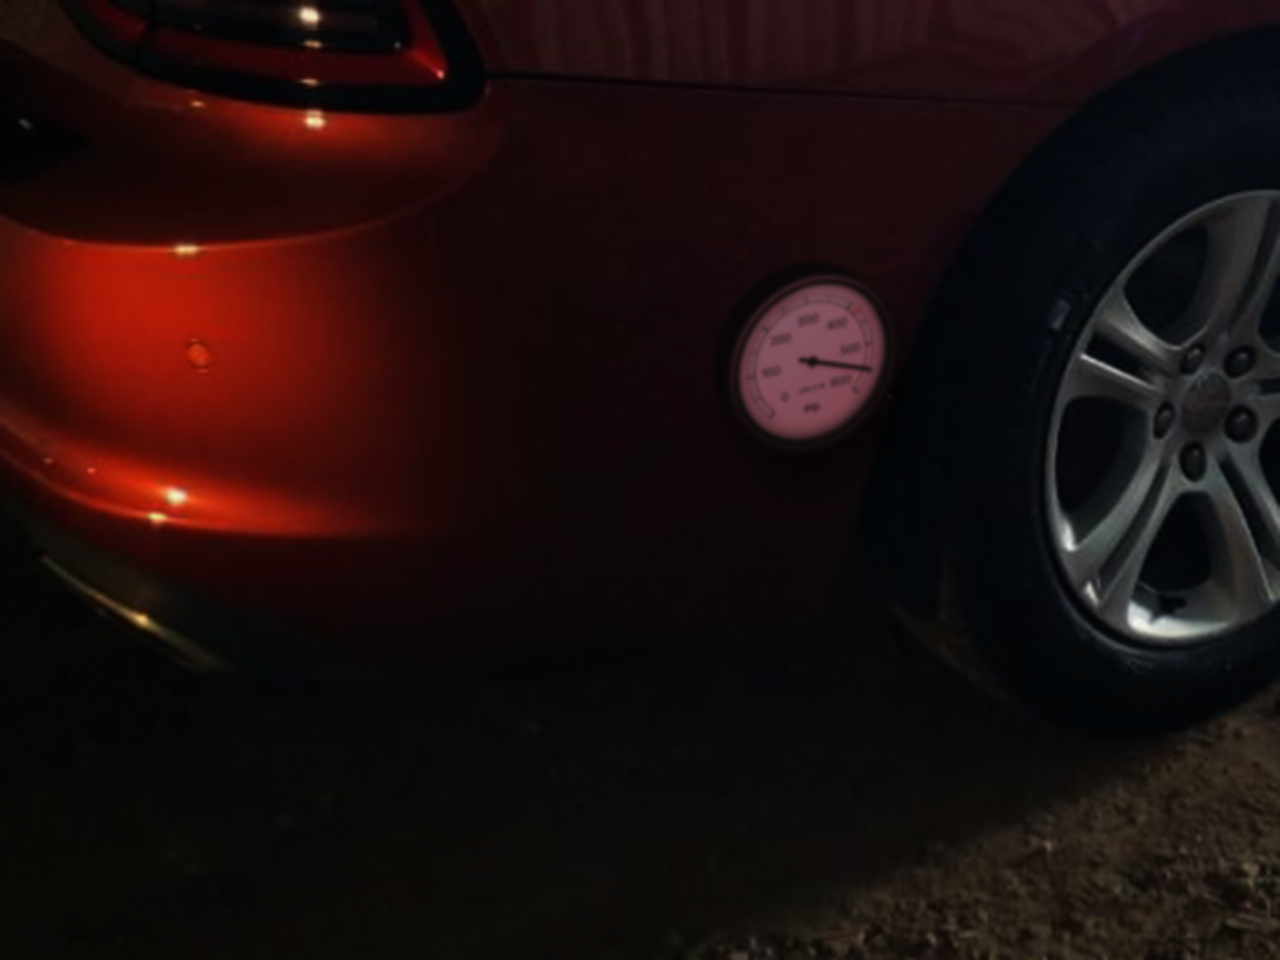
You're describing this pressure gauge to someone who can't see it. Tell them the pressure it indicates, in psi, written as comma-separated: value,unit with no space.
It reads 550,psi
